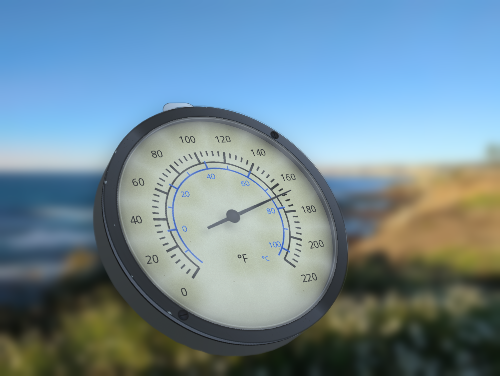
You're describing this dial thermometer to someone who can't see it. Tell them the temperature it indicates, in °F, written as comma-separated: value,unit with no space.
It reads 168,°F
